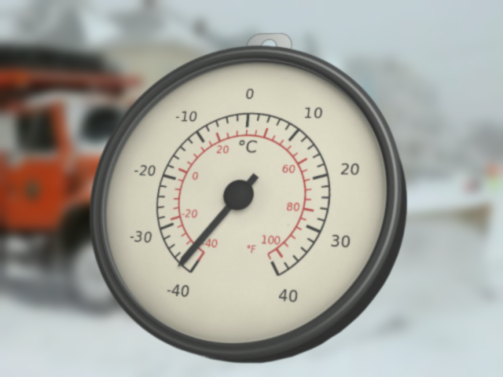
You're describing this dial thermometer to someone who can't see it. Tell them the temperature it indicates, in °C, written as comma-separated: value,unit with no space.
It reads -38,°C
